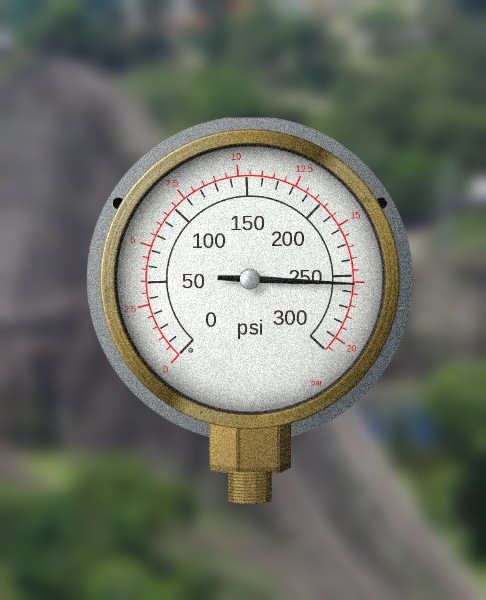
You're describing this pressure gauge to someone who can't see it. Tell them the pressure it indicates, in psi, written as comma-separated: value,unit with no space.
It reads 255,psi
